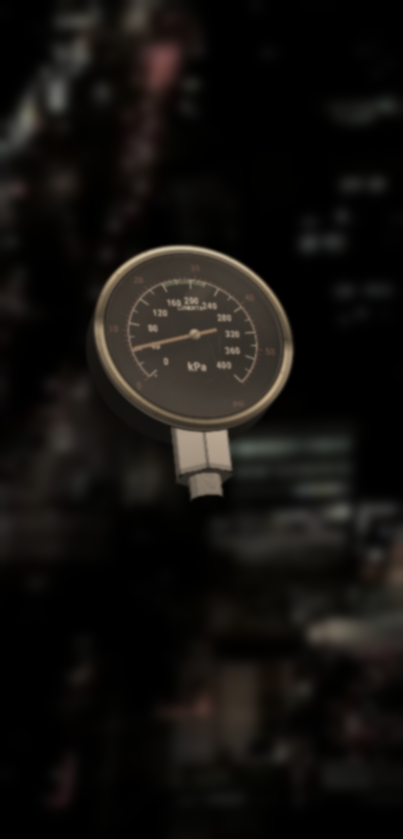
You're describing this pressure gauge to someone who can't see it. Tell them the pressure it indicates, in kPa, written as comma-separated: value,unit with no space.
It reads 40,kPa
